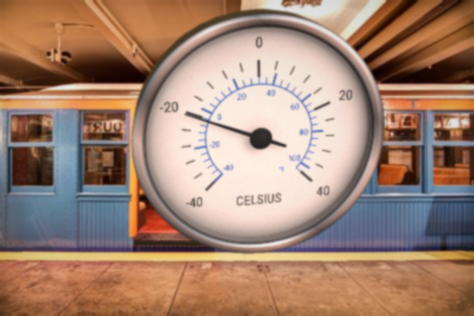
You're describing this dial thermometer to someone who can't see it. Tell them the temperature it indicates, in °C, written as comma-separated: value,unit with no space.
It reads -20,°C
